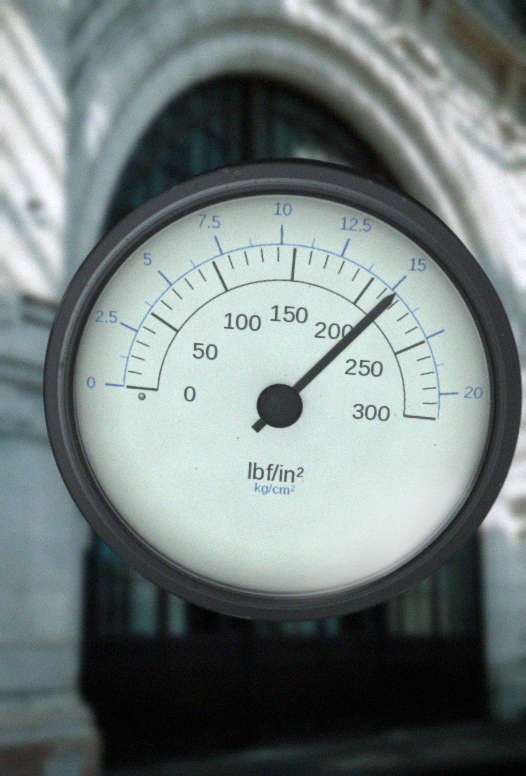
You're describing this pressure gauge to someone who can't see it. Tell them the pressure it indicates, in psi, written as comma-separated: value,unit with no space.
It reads 215,psi
